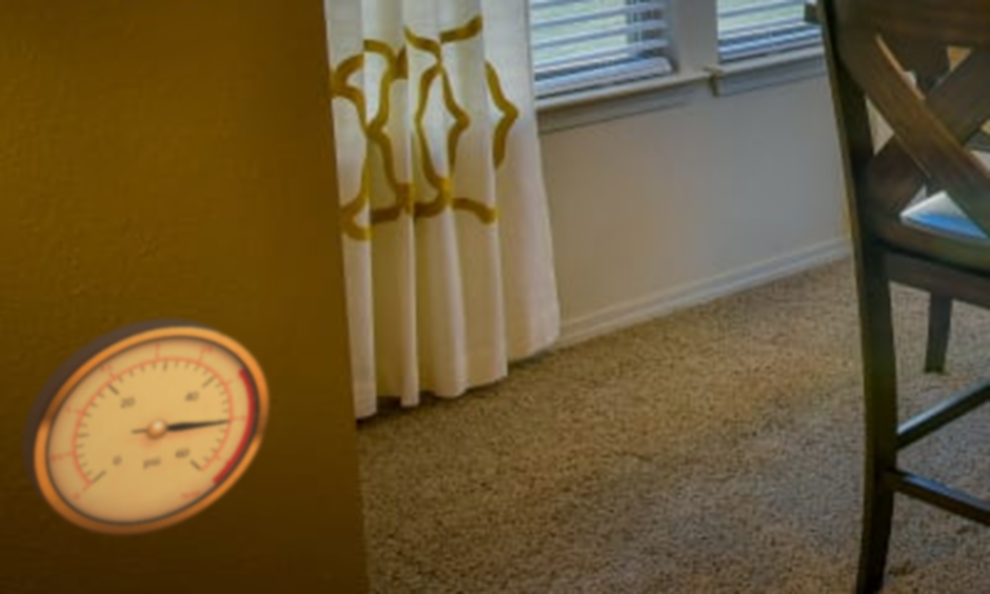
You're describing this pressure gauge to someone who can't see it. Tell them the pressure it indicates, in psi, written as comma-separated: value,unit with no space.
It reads 50,psi
